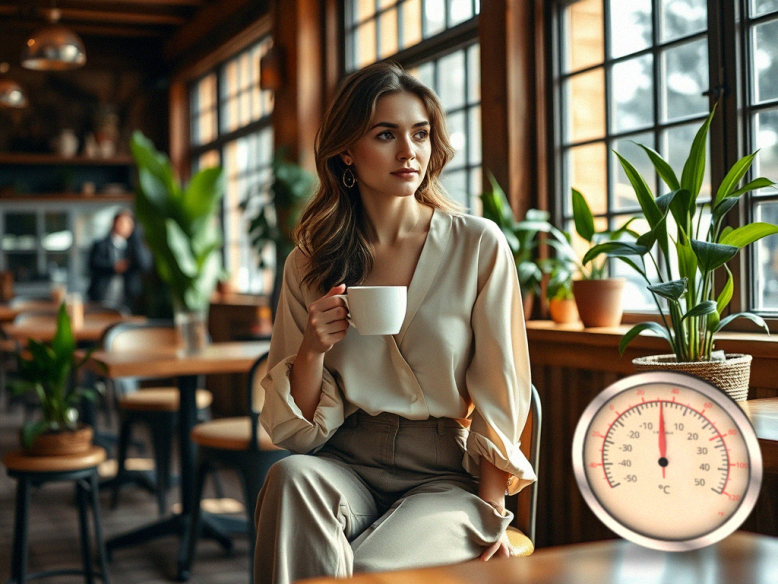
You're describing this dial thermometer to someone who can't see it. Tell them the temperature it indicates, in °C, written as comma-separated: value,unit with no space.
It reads 0,°C
